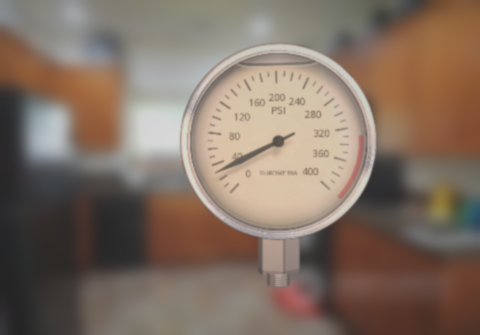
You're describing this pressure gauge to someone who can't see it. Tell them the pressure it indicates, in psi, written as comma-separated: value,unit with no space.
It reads 30,psi
